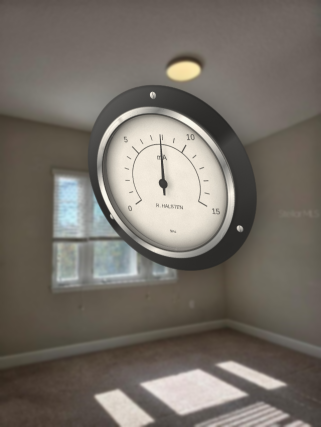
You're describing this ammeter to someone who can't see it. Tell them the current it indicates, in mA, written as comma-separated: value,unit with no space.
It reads 8,mA
